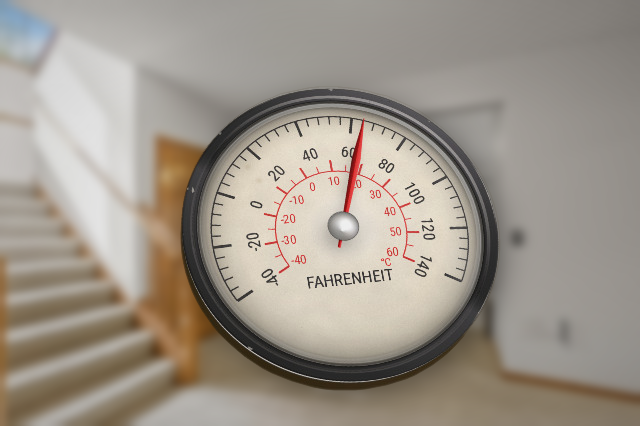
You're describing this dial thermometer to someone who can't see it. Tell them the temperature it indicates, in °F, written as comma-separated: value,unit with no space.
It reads 64,°F
